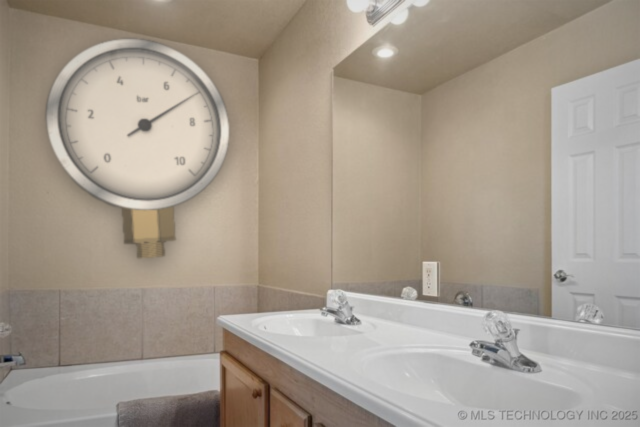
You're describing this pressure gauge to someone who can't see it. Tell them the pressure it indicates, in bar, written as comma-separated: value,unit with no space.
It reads 7,bar
